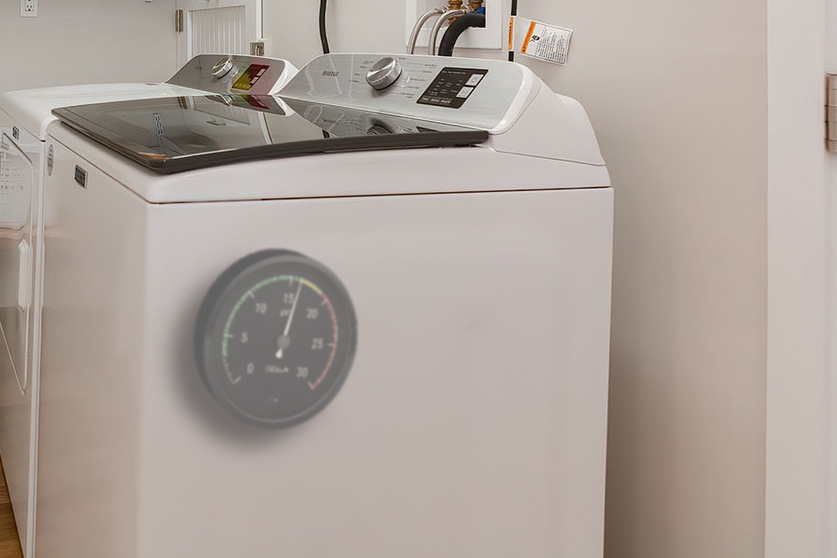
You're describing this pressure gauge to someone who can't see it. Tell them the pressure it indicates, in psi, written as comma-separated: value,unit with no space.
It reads 16,psi
